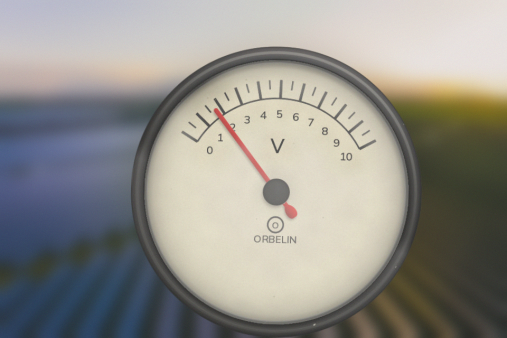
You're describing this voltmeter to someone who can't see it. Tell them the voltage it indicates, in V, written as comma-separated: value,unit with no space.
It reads 1.75,V
